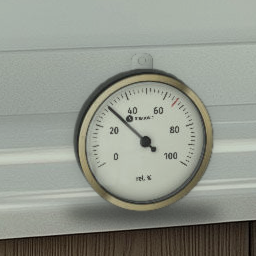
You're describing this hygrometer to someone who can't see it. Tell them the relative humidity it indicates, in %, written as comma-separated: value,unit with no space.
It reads 30,%
